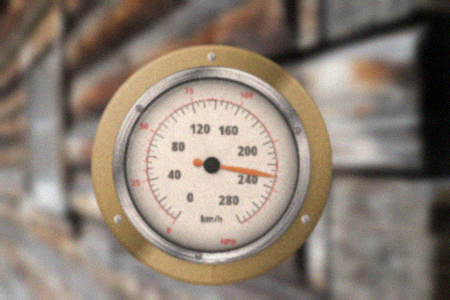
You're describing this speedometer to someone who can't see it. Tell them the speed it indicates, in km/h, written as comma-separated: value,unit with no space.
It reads 230,km/h
